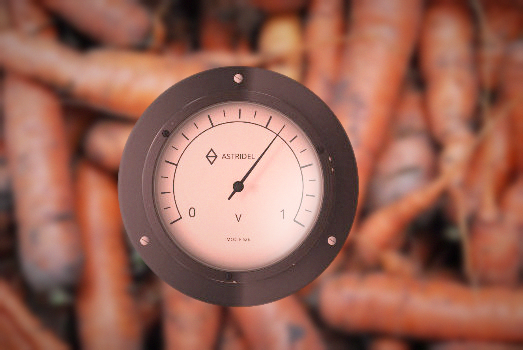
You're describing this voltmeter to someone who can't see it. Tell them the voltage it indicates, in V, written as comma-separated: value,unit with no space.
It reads 0.65,V
